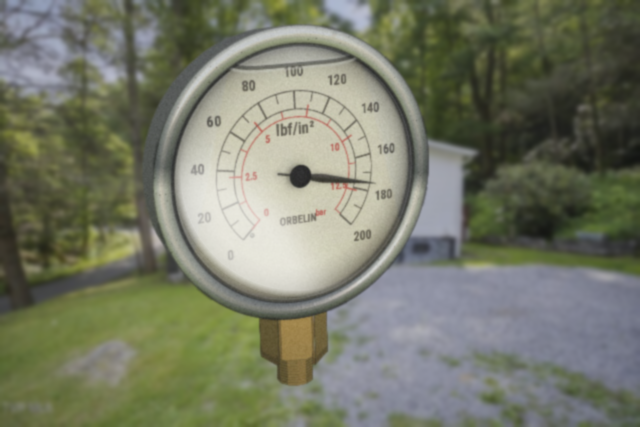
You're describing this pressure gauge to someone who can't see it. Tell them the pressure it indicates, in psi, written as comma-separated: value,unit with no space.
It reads 175,psi
